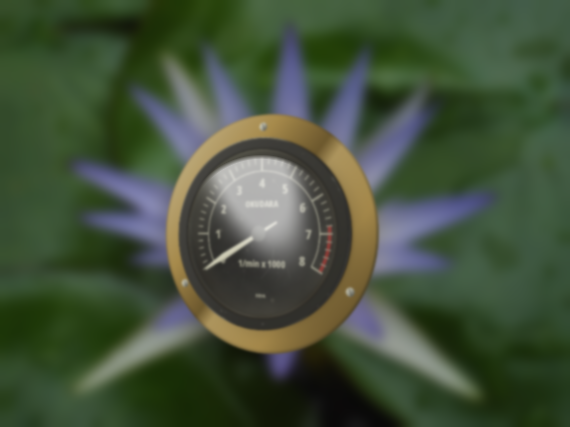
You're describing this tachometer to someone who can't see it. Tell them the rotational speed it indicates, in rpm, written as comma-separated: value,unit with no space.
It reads 0,rpm
